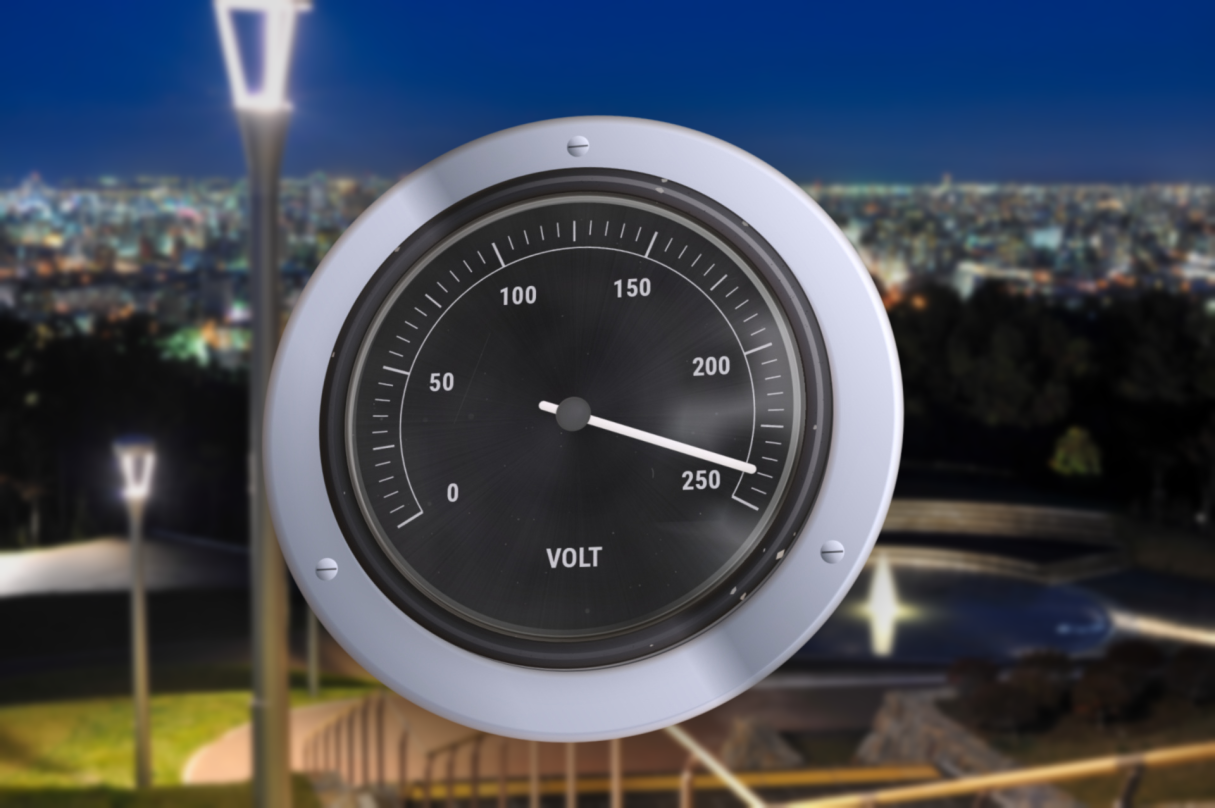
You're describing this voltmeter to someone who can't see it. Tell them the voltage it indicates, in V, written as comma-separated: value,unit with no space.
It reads 240,V
